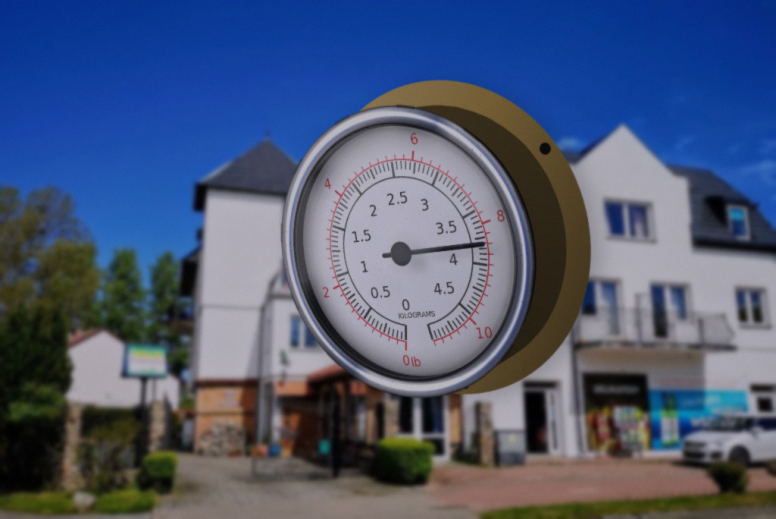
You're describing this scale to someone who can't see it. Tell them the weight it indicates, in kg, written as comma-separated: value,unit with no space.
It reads 3.8,kg
